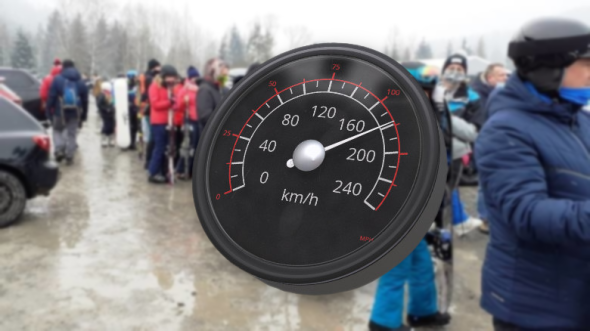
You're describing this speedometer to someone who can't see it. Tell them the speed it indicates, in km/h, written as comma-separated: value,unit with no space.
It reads 180,km/h
